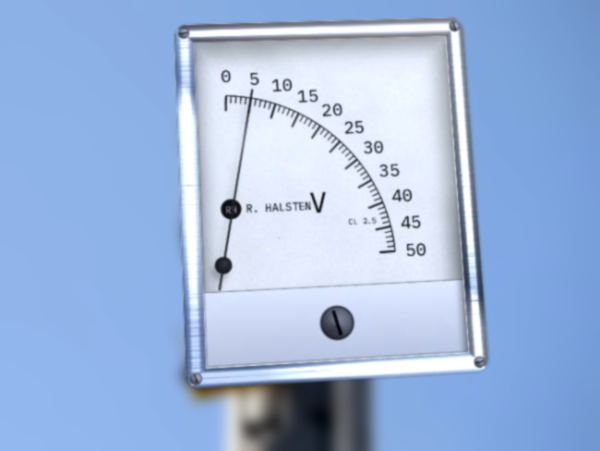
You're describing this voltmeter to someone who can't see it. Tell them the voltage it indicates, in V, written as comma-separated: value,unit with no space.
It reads 5,V
